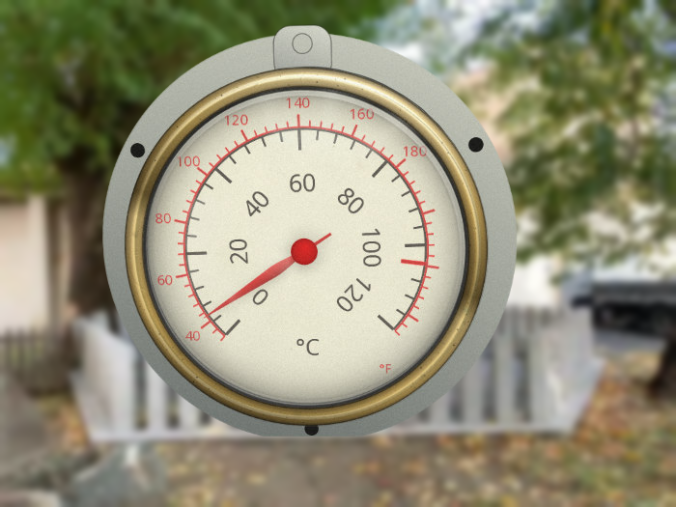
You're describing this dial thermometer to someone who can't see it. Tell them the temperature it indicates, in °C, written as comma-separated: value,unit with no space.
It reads 6,°C
